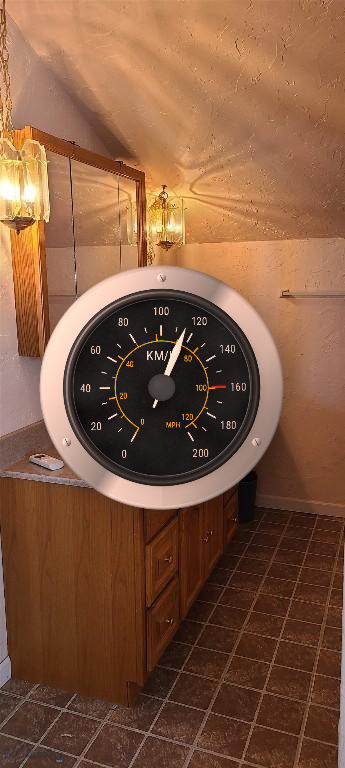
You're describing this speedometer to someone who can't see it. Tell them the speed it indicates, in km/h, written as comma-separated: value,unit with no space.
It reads 115,km/h
